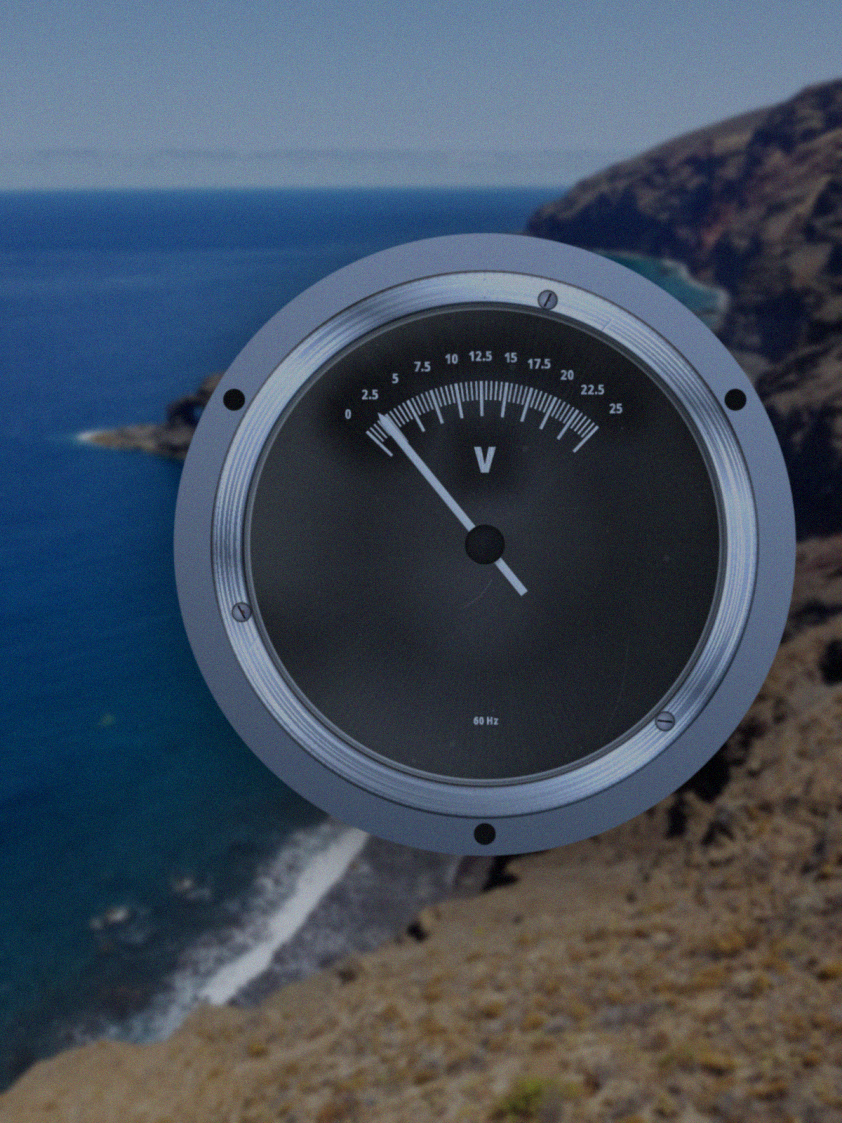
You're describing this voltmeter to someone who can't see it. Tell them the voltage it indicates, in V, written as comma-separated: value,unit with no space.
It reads 2,V
